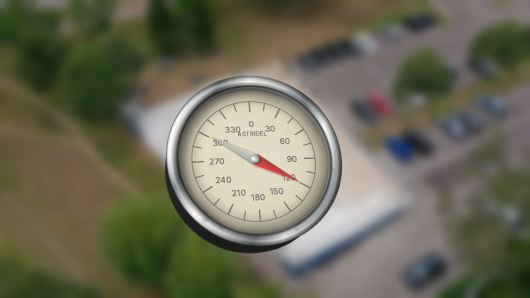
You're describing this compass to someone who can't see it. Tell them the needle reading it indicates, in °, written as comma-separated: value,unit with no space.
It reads 120,°
